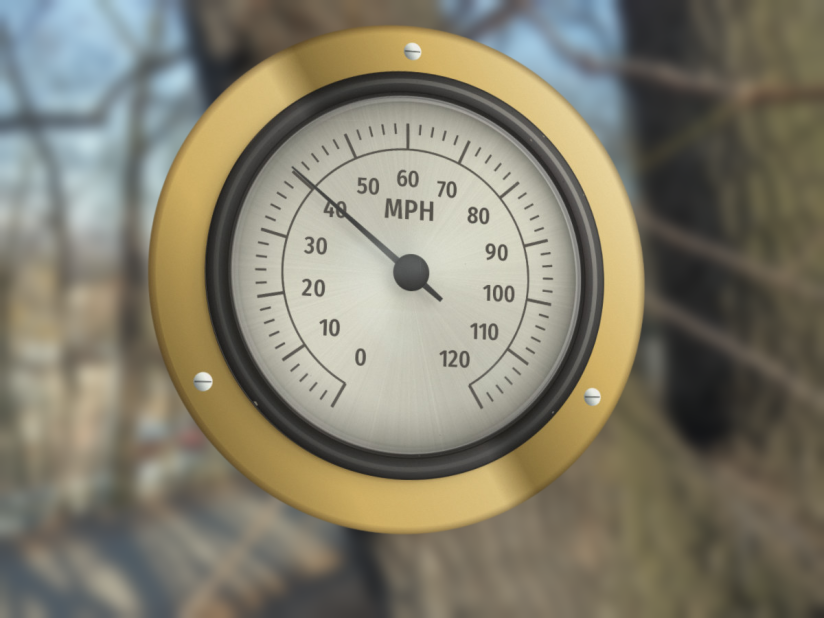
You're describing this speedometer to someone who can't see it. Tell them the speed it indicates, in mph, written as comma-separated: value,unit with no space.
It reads 40,mph
